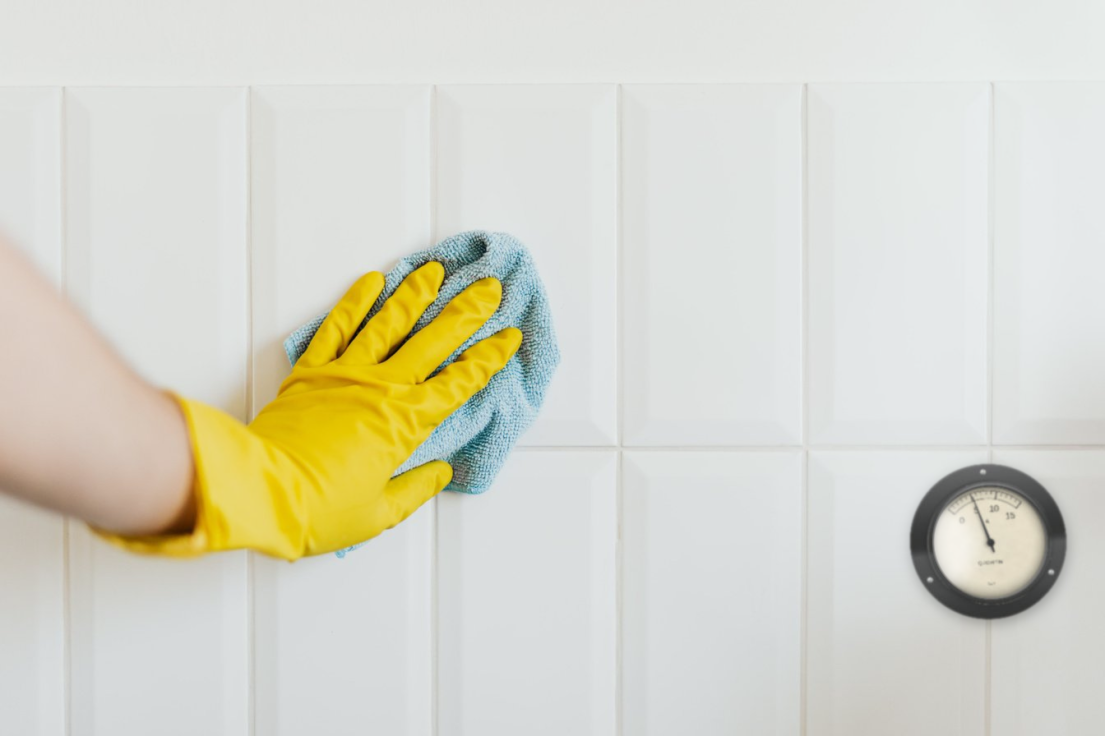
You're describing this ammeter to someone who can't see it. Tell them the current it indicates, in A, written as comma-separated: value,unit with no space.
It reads 5,A
